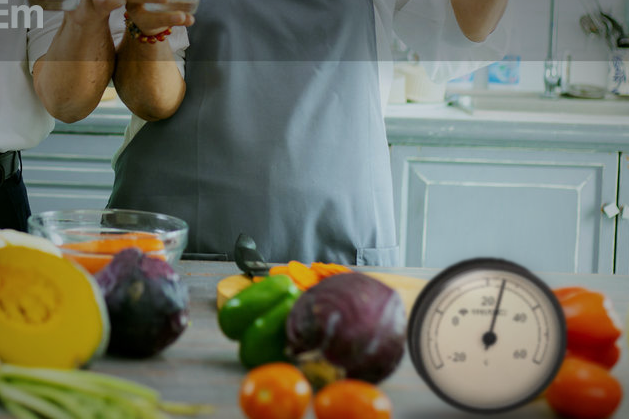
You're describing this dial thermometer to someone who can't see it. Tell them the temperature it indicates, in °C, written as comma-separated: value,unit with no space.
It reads 25,°C
